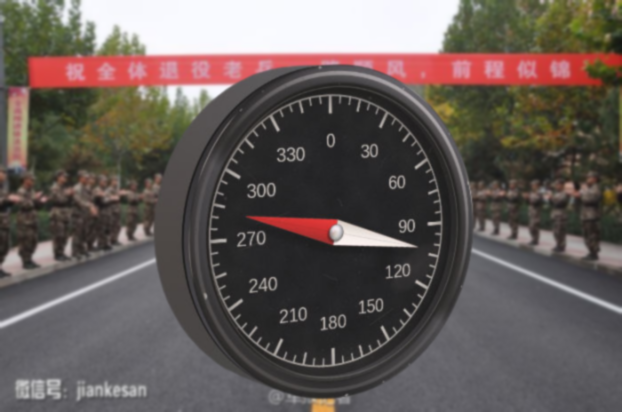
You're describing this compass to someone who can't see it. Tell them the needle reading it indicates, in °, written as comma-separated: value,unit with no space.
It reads 282.5,°
